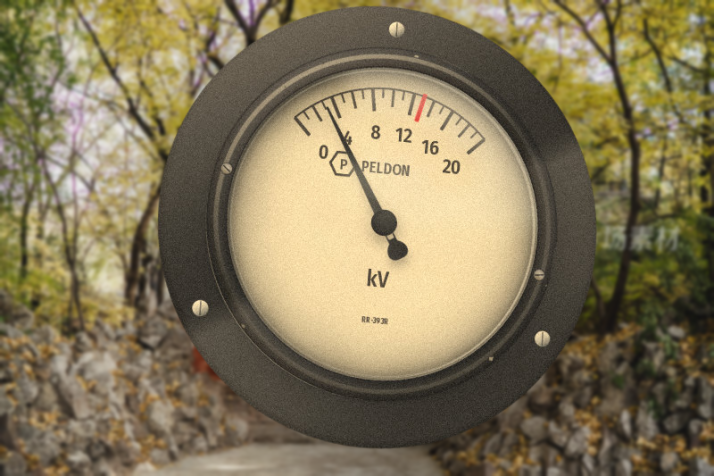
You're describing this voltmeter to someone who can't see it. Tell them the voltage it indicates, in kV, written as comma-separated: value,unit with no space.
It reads 3,kV
